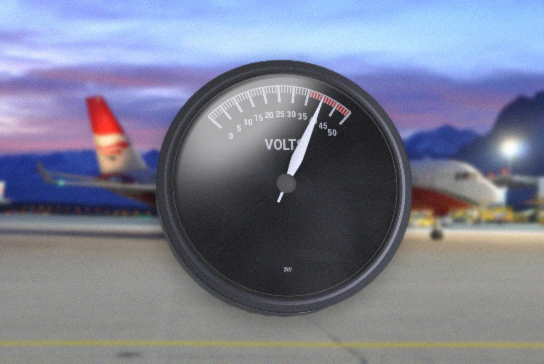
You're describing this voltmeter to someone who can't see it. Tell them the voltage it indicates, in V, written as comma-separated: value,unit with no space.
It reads 40,V
